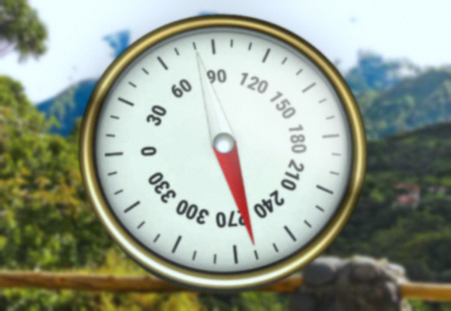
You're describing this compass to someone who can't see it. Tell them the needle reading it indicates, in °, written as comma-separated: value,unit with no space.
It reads 260,°
